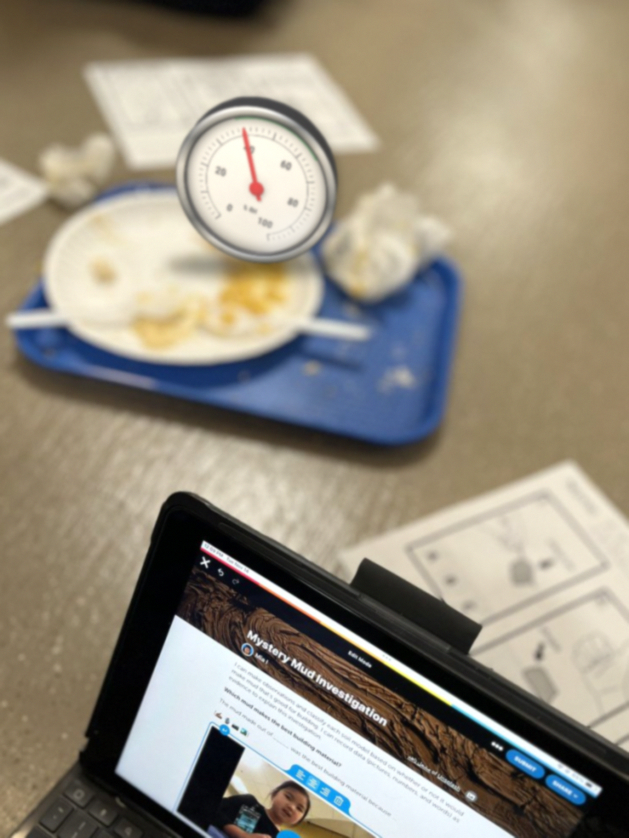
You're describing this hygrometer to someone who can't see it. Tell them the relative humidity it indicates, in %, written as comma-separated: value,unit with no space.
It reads 40,%
